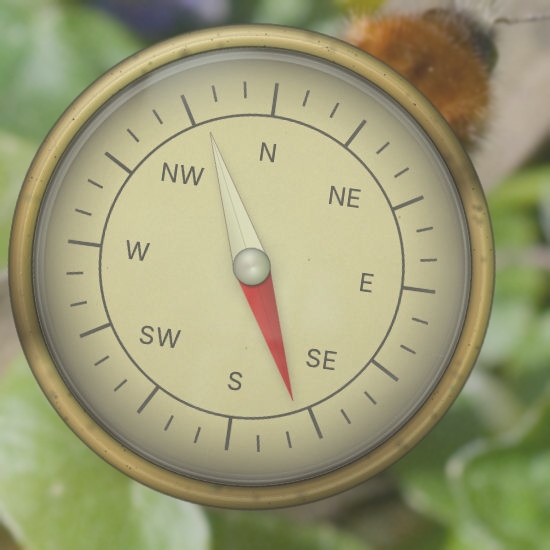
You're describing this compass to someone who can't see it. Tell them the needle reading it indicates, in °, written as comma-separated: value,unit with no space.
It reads 155,°
